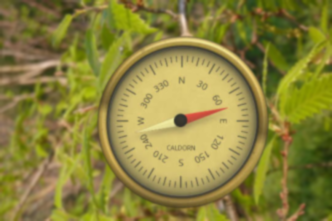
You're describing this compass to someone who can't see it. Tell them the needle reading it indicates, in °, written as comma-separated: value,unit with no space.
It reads 75,°
